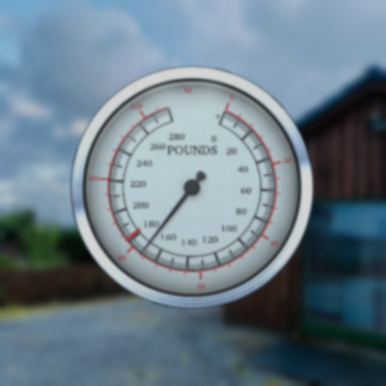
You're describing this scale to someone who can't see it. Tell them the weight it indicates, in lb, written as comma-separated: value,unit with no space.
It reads 170,lb
